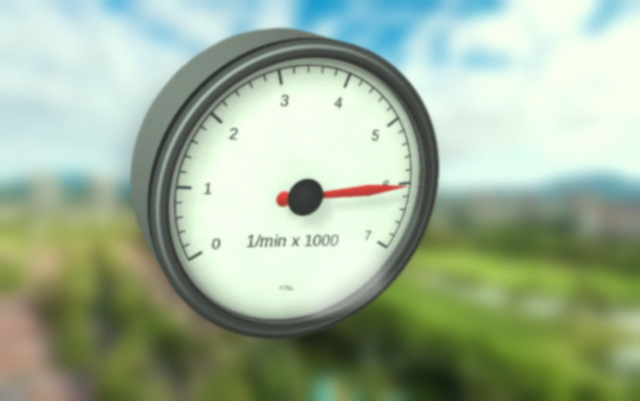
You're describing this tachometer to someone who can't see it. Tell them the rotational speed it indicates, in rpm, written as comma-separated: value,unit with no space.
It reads 6000,rpm
